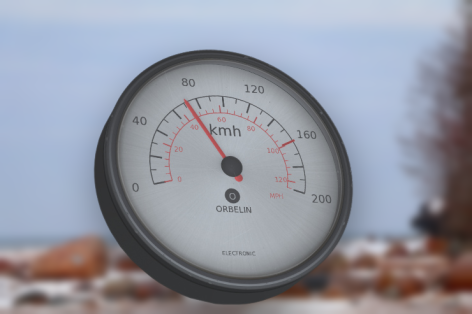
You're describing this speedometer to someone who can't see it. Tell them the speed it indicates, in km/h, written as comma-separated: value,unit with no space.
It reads 70,km/h
